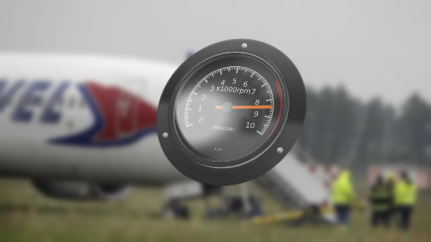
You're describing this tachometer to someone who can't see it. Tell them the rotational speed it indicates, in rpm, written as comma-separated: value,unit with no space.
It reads 8500,rpm
